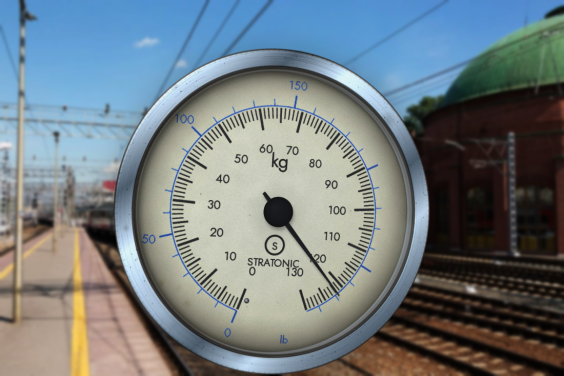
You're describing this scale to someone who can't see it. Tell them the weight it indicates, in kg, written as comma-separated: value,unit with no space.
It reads 122,kg
